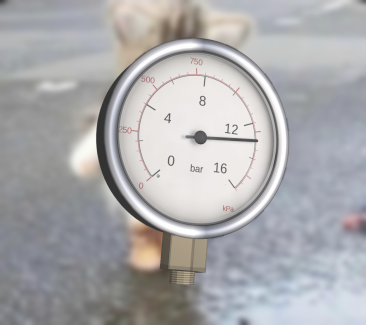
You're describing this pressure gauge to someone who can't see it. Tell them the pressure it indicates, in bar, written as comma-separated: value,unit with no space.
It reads 13,bar
